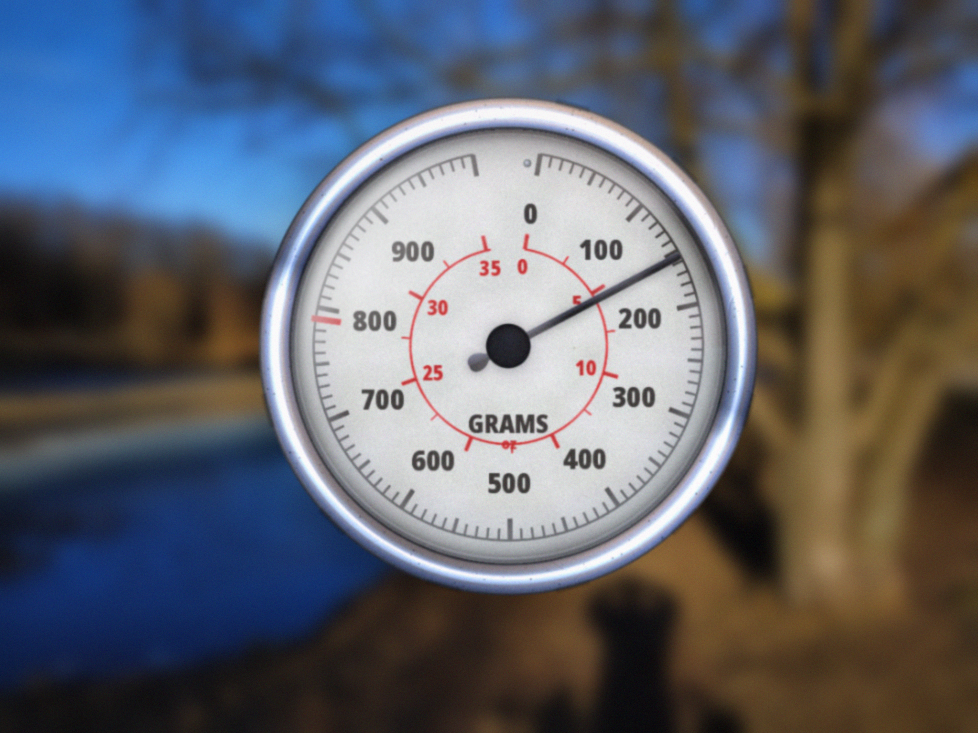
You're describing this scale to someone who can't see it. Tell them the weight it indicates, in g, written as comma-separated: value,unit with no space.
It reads 155,g
